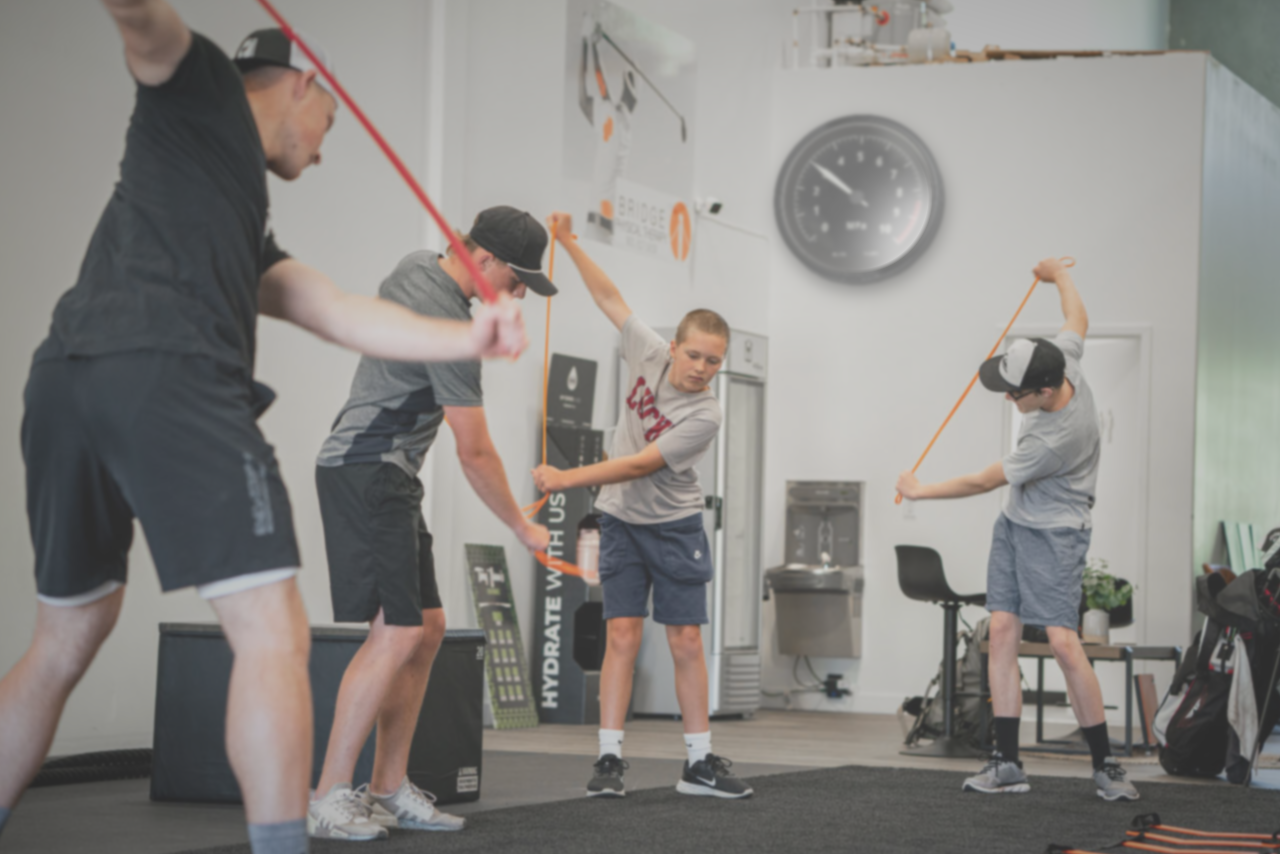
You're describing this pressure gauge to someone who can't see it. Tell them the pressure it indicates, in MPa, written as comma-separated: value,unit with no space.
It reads 3,MPa
